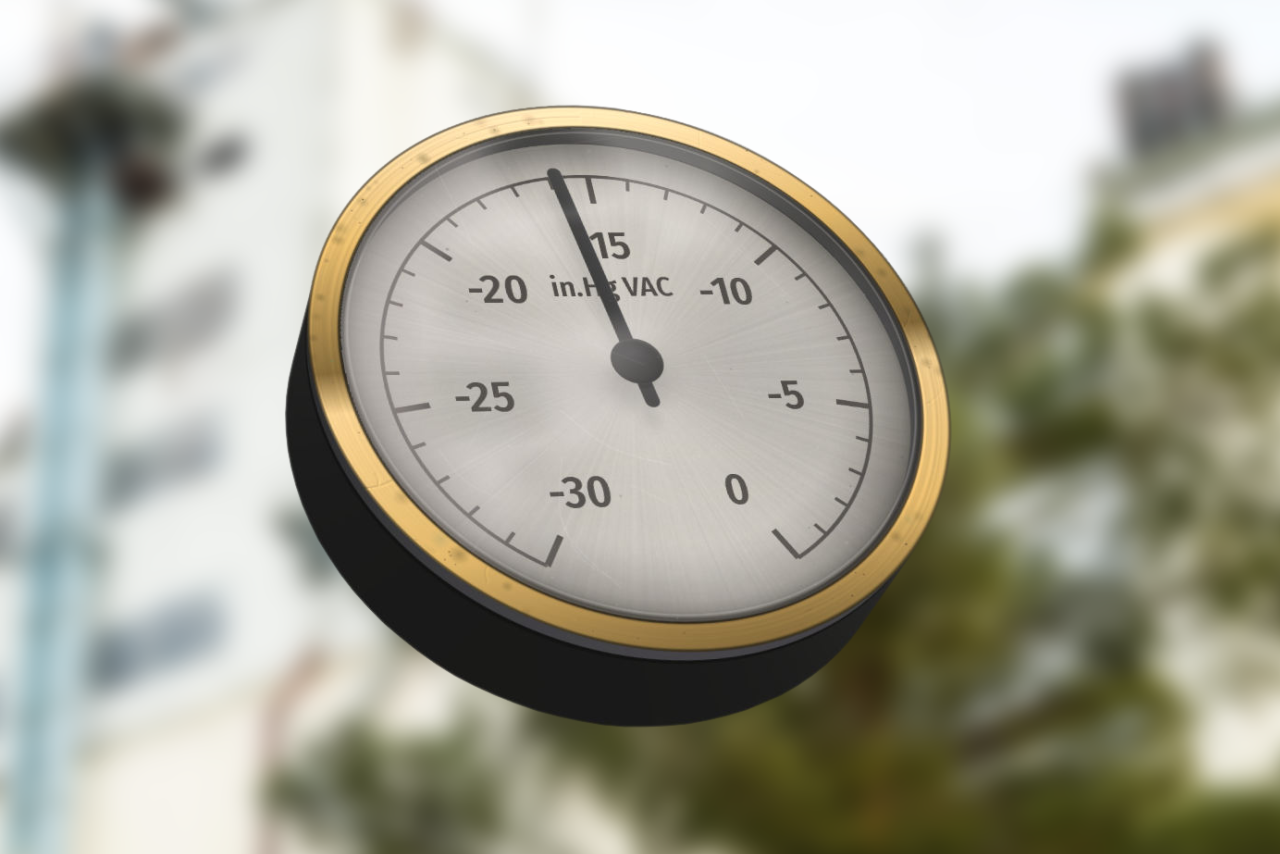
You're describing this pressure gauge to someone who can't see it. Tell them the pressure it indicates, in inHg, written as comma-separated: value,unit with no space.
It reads -16,inHg
